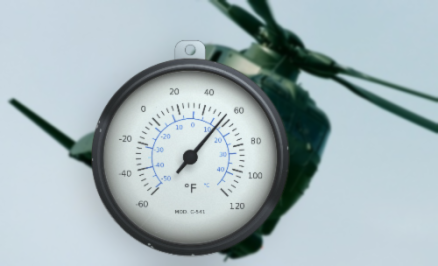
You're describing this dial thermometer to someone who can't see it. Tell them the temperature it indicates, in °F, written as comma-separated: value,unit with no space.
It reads 56,°F
